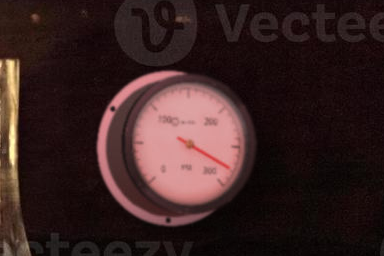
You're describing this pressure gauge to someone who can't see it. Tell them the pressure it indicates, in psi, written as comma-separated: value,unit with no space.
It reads 280,psi
